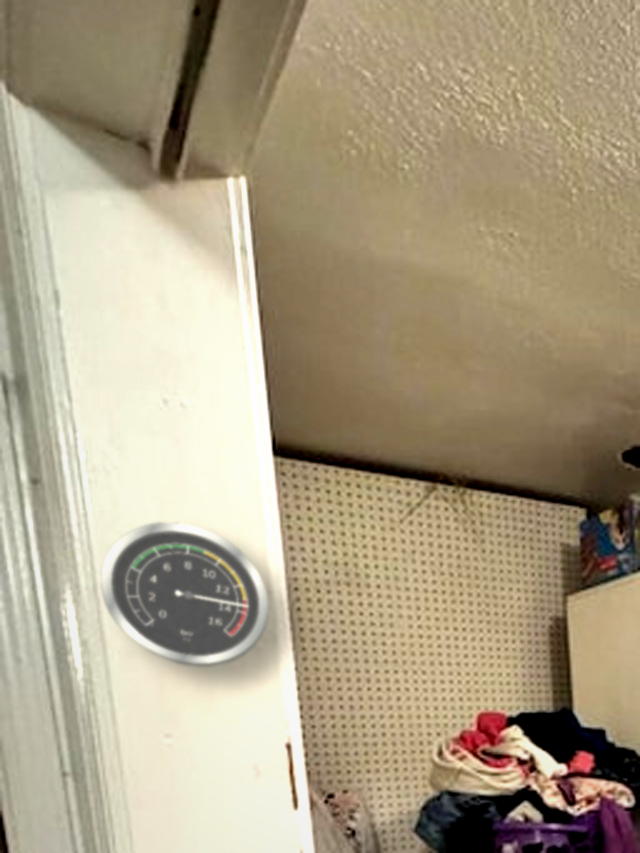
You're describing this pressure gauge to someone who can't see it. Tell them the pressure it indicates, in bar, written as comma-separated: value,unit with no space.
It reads 13.5,bar
